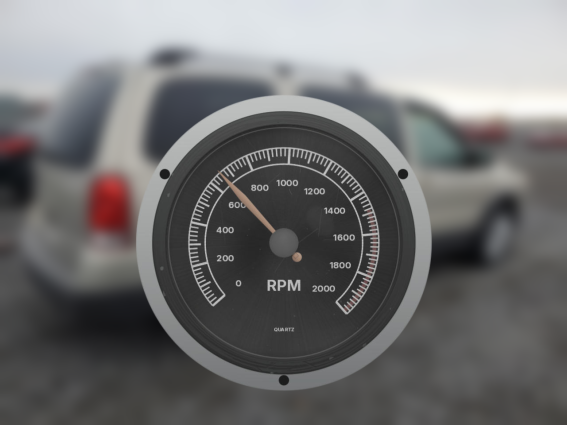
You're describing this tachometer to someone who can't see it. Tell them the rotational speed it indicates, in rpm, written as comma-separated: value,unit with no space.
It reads 660,rpm
